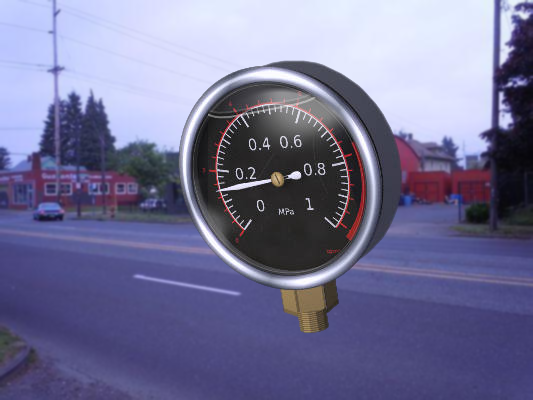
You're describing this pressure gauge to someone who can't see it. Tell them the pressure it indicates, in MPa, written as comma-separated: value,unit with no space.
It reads 0.14,MPa
